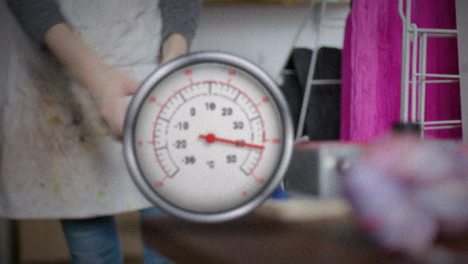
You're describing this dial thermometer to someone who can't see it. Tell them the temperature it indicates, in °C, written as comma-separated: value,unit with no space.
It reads 40,°C
